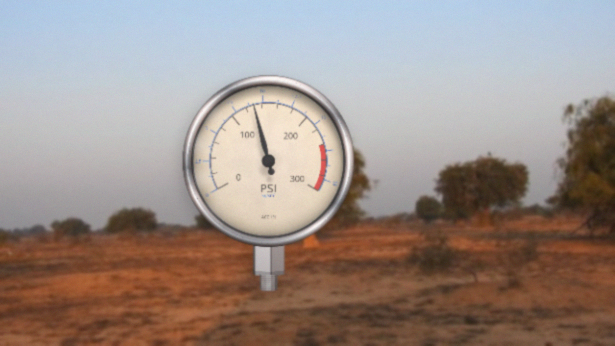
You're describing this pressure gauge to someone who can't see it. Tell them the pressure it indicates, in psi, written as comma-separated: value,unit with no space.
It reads 130,psi
